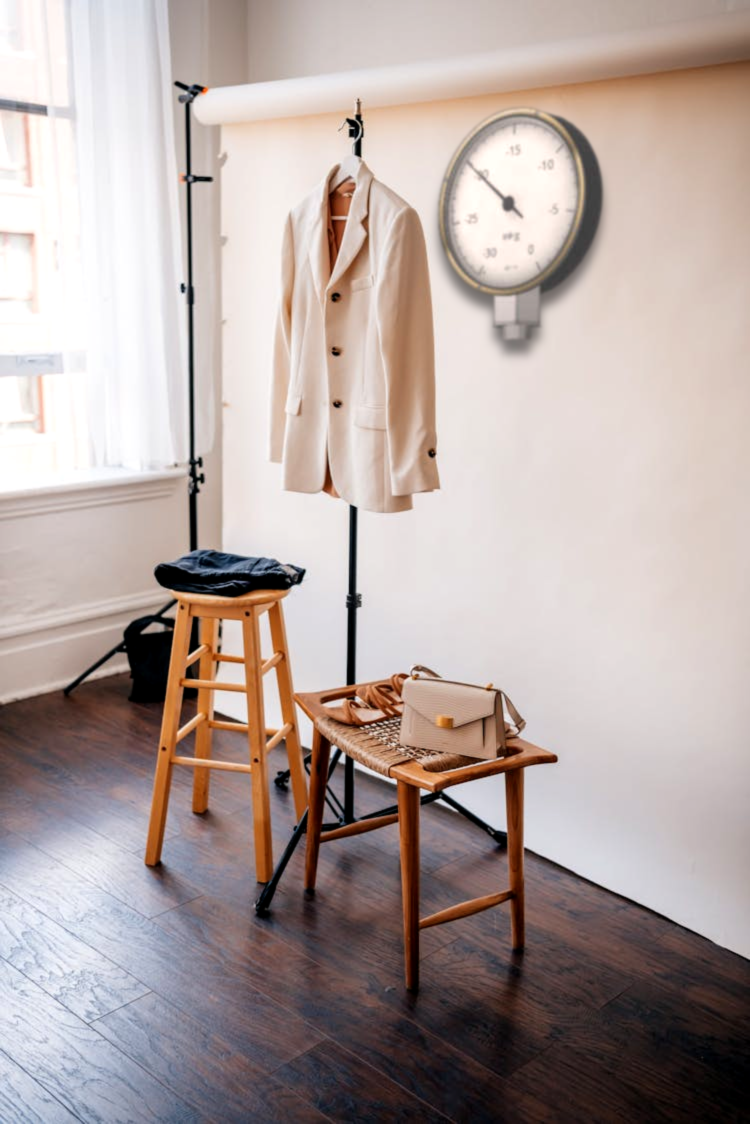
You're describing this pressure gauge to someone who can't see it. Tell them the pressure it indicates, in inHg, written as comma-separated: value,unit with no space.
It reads -20,inHg
